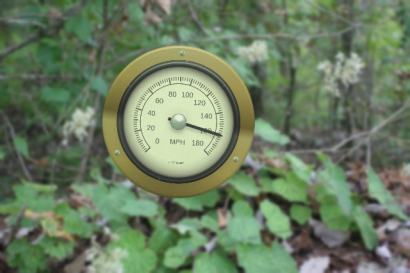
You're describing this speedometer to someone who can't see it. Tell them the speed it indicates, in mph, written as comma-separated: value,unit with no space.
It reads 160,mph
